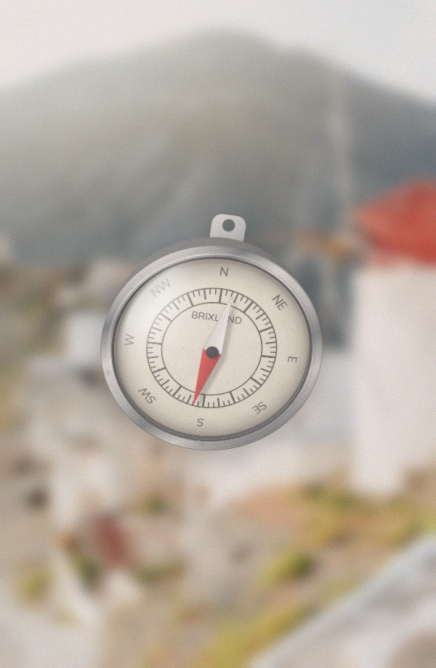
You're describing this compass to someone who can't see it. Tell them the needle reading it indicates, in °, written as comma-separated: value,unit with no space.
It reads 190,°
